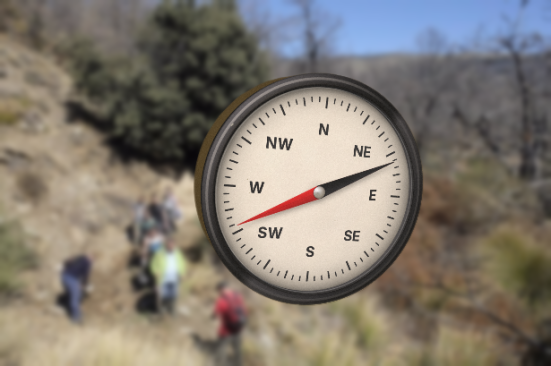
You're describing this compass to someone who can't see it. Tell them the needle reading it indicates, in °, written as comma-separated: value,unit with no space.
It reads 245,°
